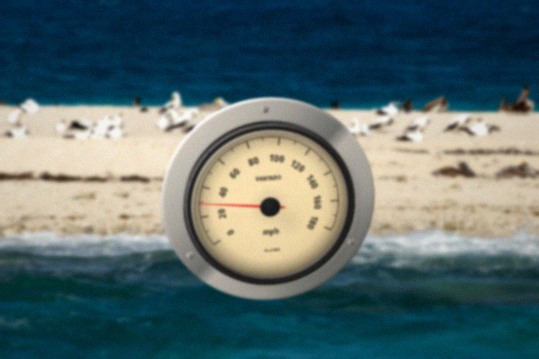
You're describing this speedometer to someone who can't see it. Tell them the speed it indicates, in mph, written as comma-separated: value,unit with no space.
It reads 30,mph
